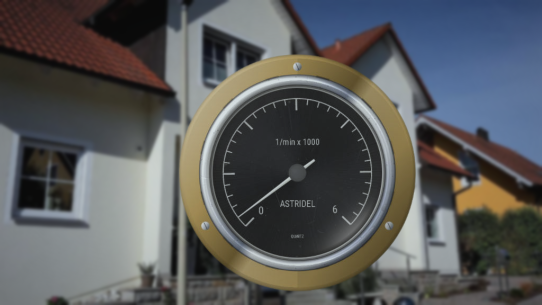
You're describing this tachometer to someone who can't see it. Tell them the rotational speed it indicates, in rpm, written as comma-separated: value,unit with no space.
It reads 200,rpm
